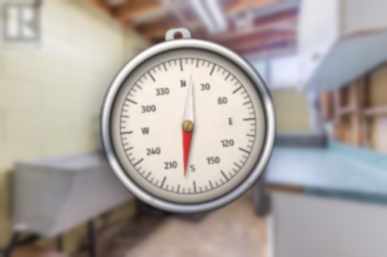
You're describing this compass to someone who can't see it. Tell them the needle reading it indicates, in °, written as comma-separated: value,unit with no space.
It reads 190,°
